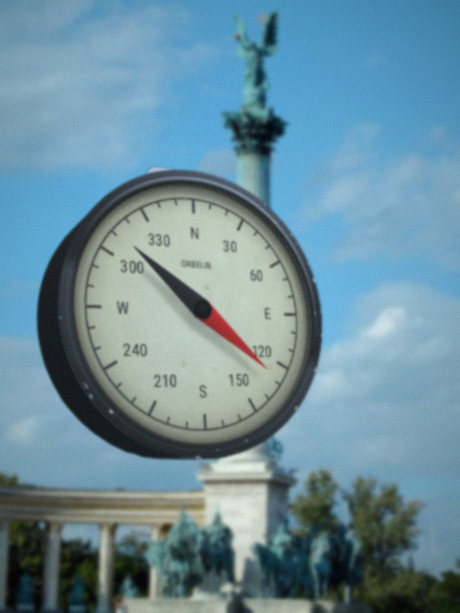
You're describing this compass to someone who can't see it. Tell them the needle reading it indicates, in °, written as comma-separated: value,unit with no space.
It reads 130,°
